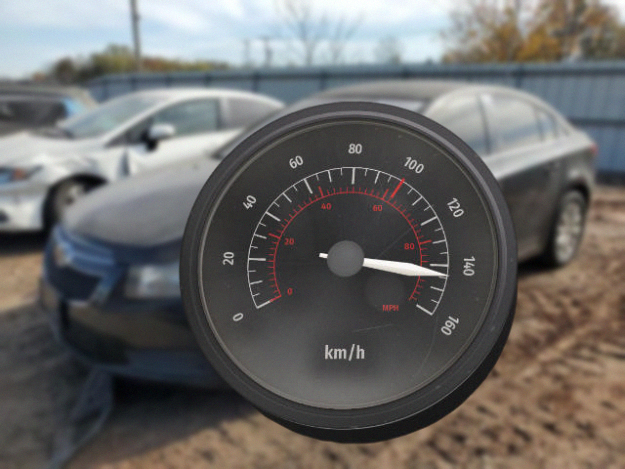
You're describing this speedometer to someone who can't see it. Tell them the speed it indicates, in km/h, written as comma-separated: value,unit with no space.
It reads 145,km/h
